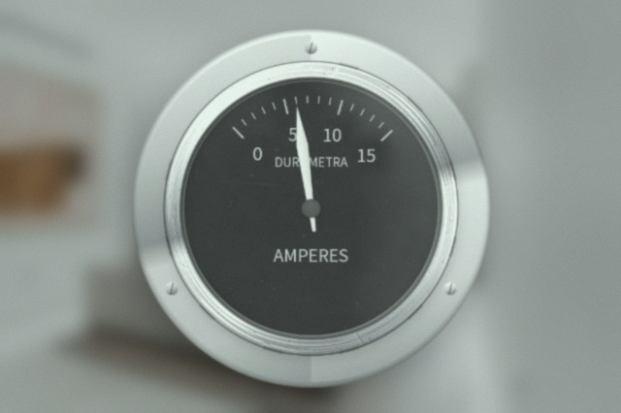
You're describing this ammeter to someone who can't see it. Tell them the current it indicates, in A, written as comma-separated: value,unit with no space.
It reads 6,A
